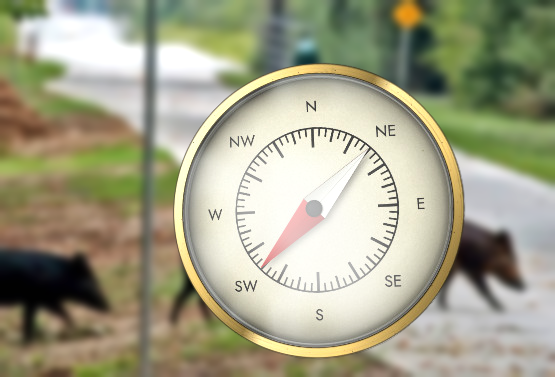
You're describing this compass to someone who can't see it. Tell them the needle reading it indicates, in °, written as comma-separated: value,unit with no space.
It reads 225,°
